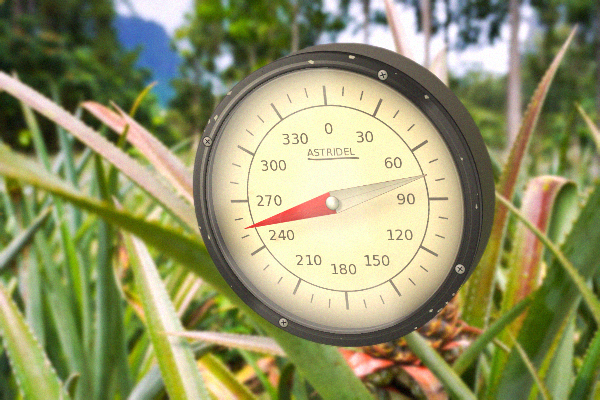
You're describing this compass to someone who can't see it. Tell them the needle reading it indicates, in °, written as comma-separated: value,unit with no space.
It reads 255,°
